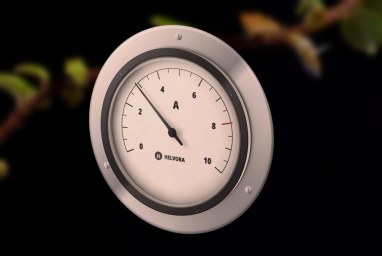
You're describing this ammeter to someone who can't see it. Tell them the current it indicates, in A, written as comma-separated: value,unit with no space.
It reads 3,A
